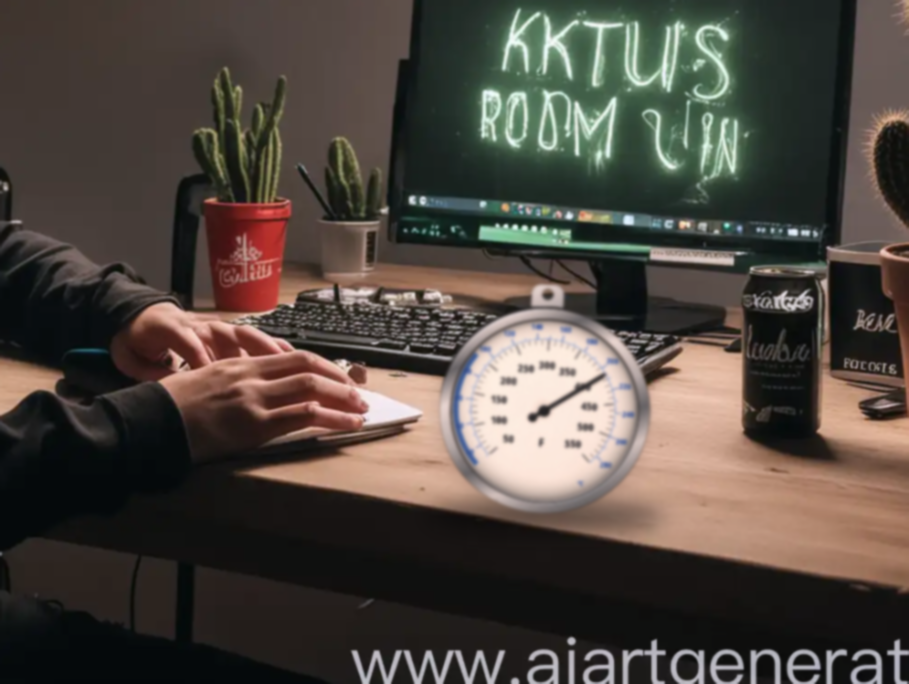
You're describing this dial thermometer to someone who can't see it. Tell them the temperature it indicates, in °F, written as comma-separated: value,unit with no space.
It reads 400,°F
